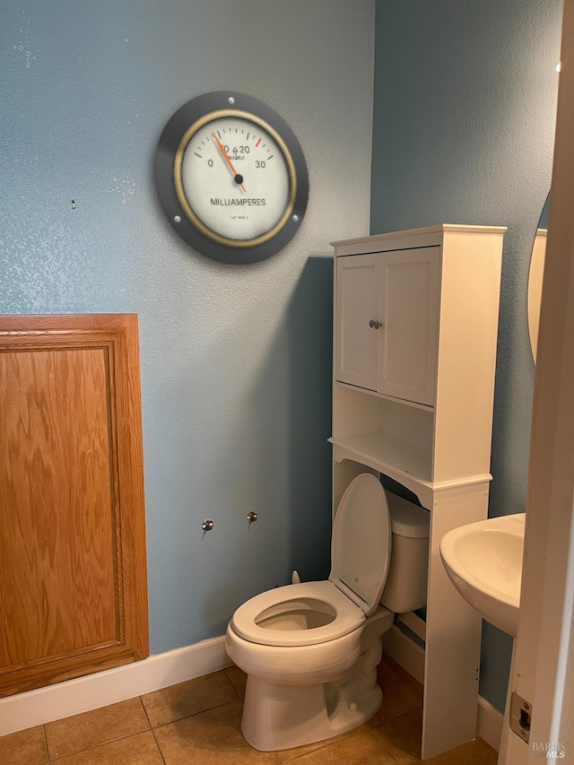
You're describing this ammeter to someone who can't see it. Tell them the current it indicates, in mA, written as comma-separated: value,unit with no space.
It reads 8,mA
